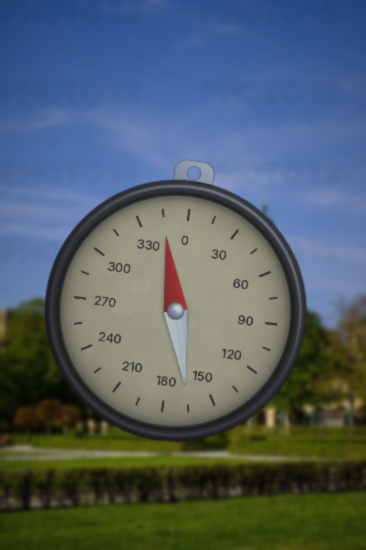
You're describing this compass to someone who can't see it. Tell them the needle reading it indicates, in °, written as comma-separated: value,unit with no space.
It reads 345,°
